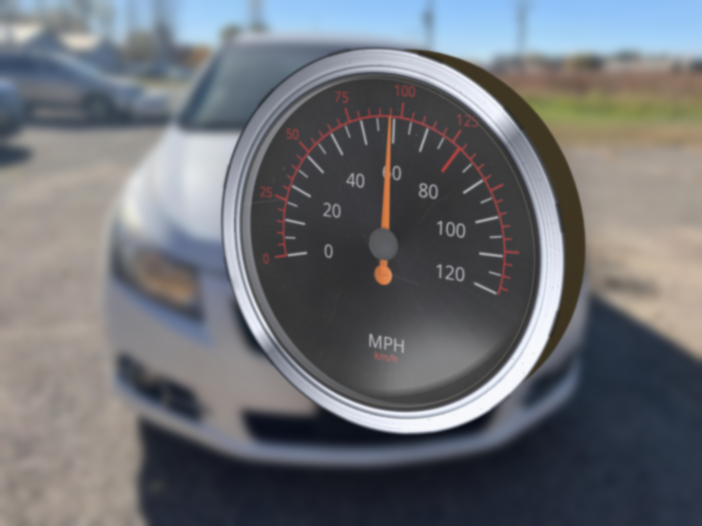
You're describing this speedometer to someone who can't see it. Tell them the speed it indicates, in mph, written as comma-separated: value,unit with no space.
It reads 60,mph
